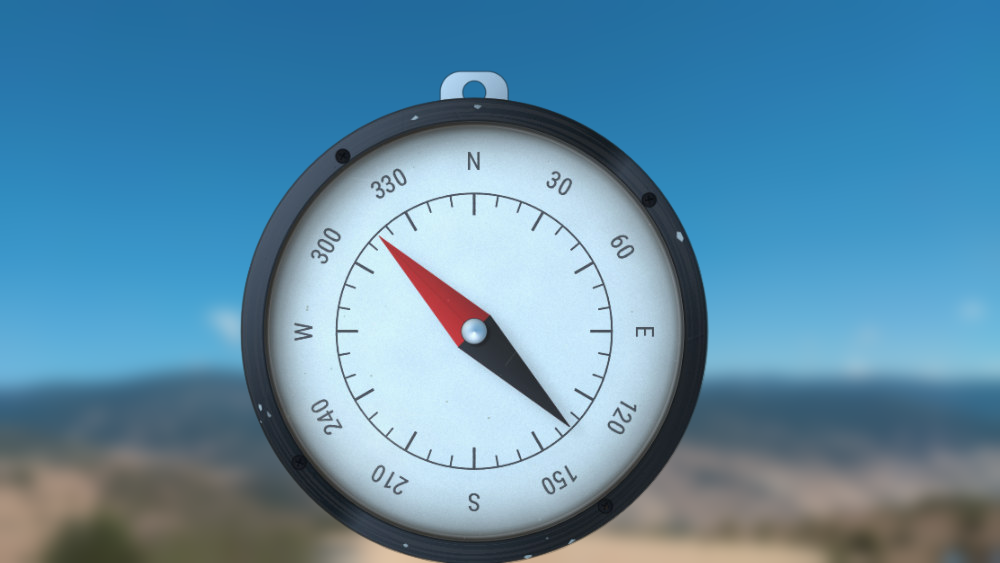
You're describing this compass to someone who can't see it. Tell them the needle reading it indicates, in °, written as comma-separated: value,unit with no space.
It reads 315,°
